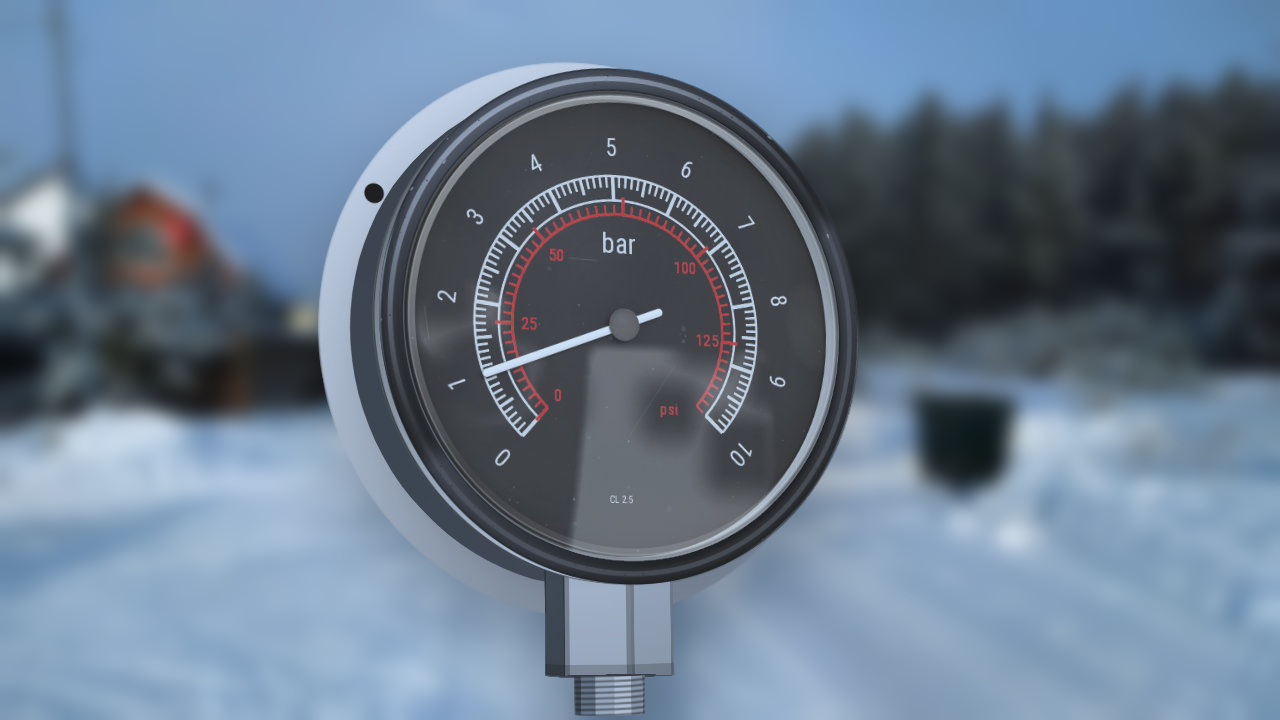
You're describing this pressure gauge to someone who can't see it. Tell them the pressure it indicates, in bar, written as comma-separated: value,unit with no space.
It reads 1,bar
